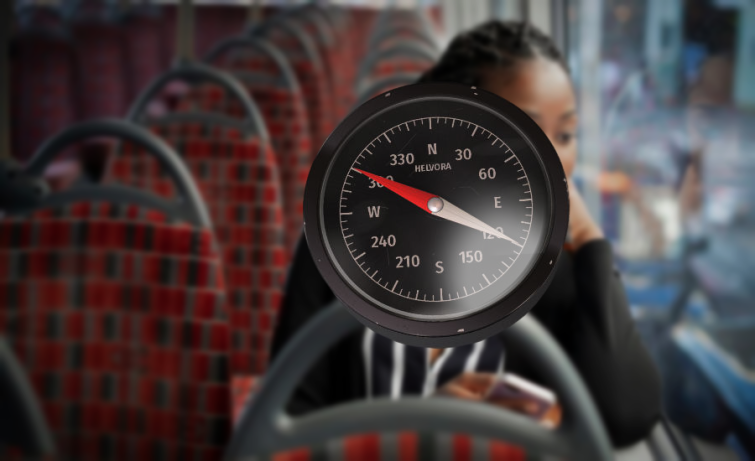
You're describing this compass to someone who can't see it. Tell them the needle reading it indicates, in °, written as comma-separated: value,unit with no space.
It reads 300,°
